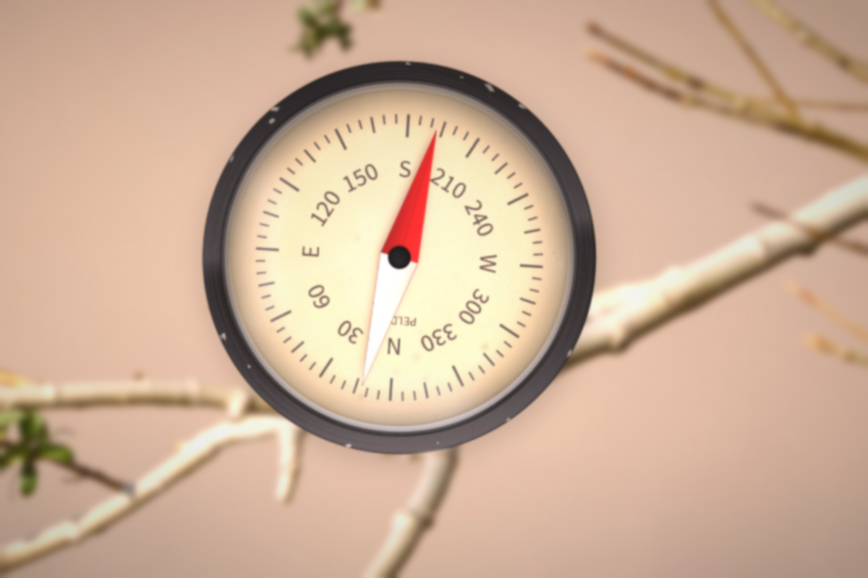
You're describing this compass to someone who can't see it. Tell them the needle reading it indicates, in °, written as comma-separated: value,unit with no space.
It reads 192.5,°
